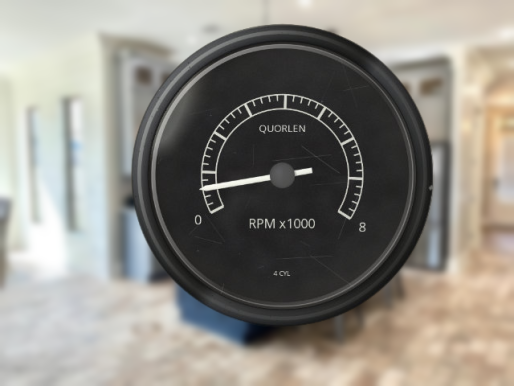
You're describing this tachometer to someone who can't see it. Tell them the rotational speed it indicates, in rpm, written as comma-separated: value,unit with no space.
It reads 600,rpm
